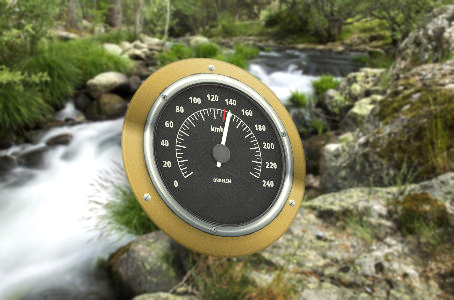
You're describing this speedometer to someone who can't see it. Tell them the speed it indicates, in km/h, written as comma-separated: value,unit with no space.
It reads 140,km/h
